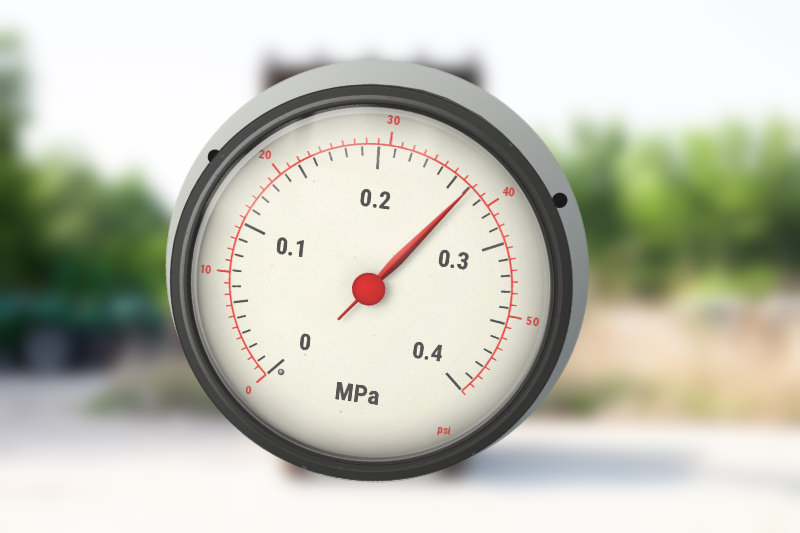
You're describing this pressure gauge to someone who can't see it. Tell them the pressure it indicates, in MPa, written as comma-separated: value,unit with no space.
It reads 0.26,MPa
